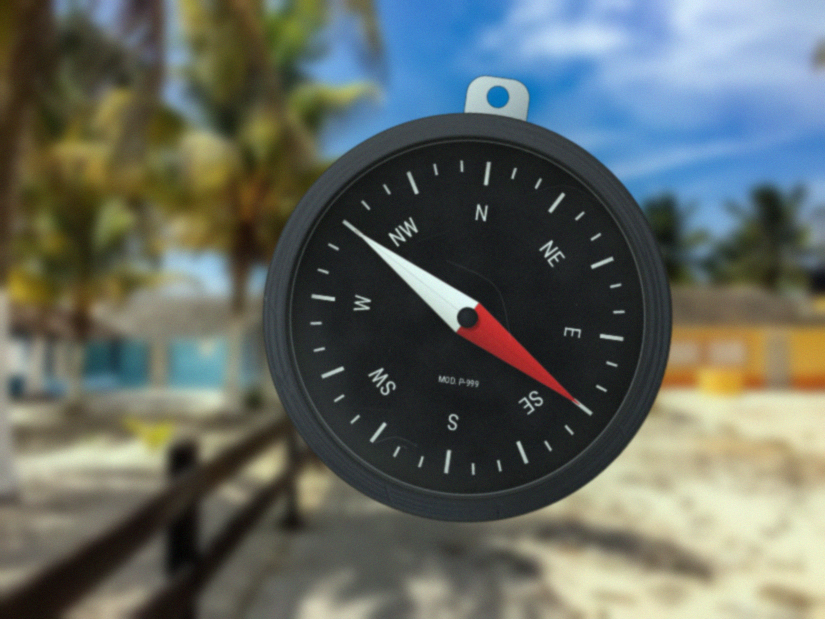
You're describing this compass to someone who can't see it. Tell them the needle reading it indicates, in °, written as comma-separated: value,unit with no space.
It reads 120,°
